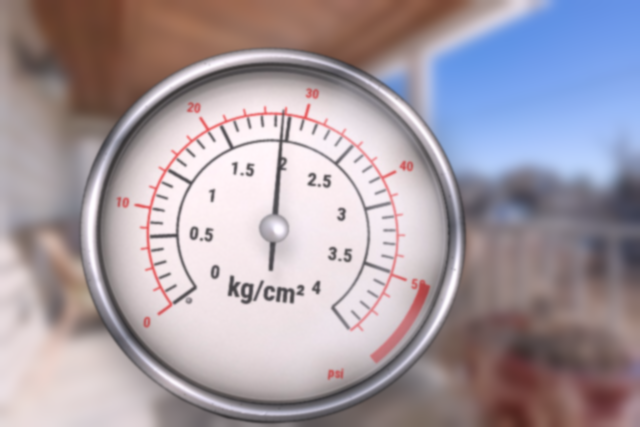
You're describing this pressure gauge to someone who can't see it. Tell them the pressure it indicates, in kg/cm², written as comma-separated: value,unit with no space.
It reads 1.95,kg/cm²
